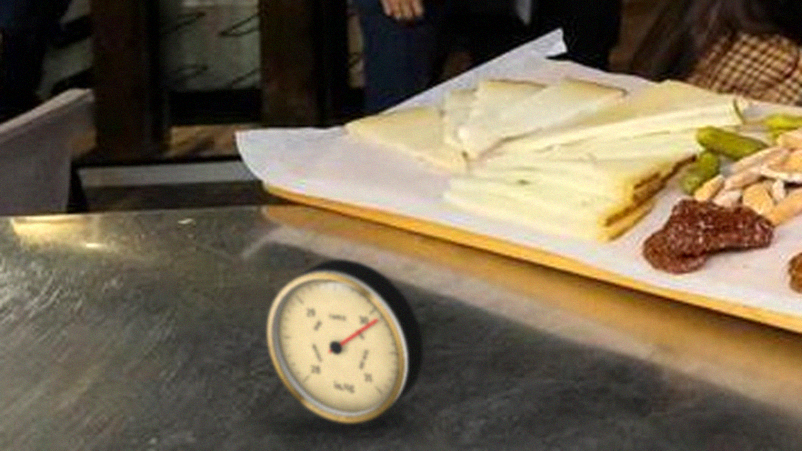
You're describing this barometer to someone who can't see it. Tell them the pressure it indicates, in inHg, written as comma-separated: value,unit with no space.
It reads 30.1,inHg
